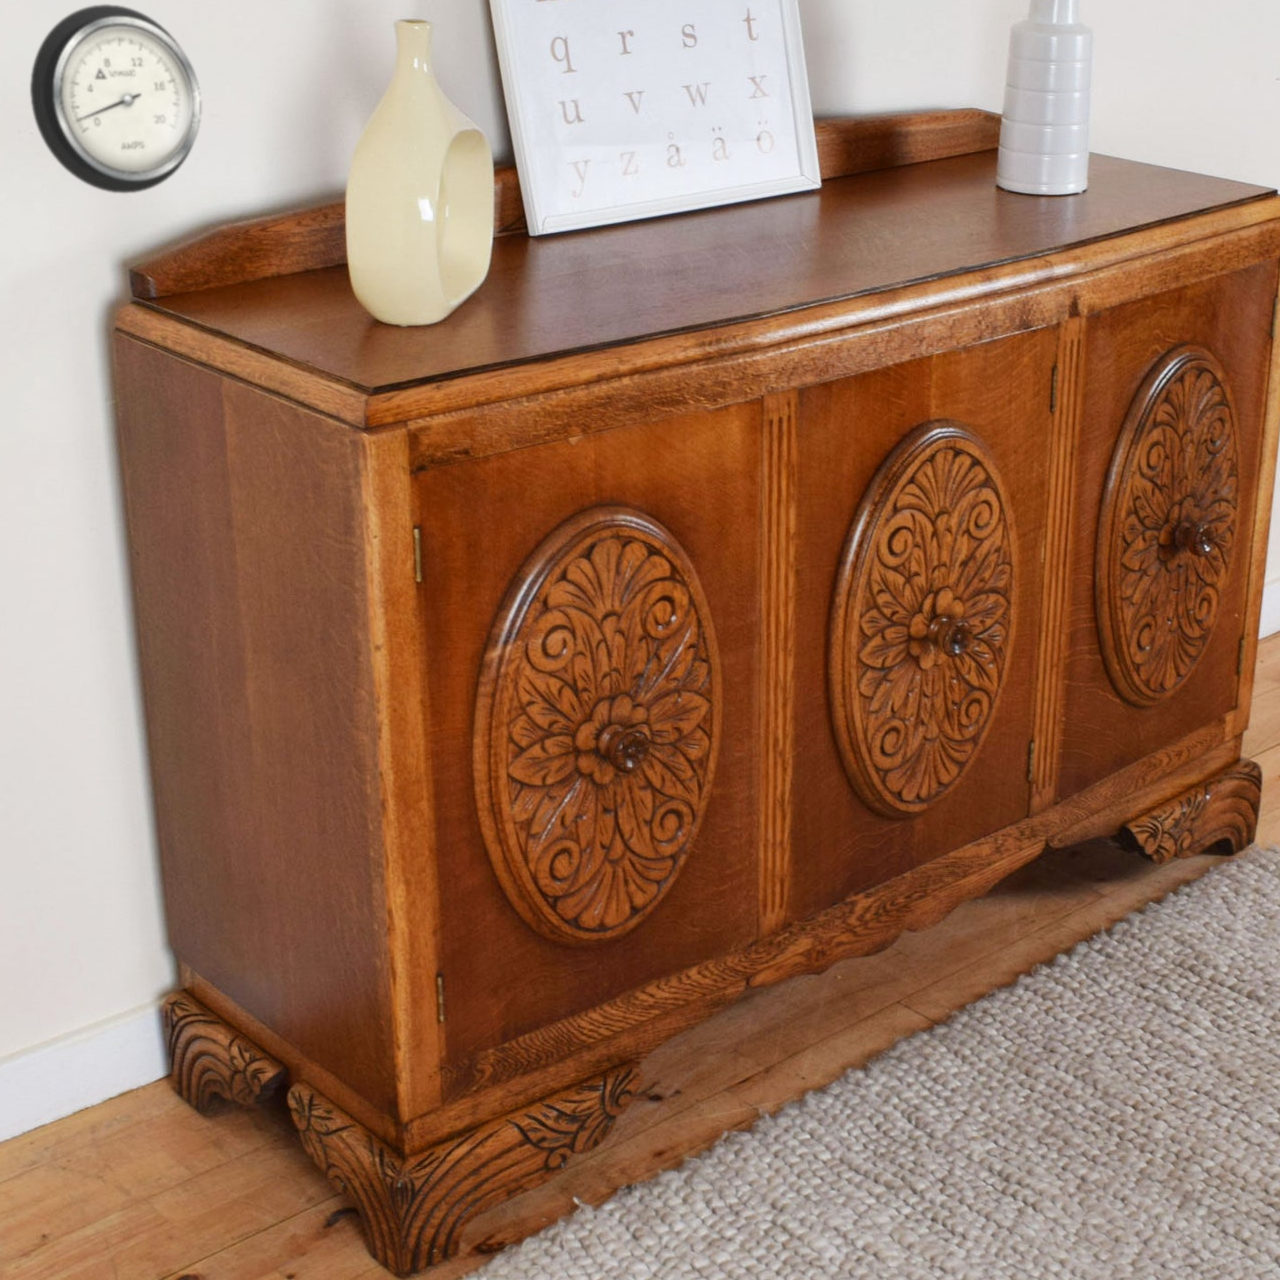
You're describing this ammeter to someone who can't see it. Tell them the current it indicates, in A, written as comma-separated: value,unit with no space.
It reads 1,A
